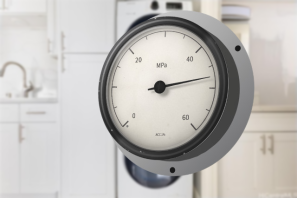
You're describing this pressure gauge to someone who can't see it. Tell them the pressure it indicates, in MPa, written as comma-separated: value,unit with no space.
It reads 47.5,MPa
